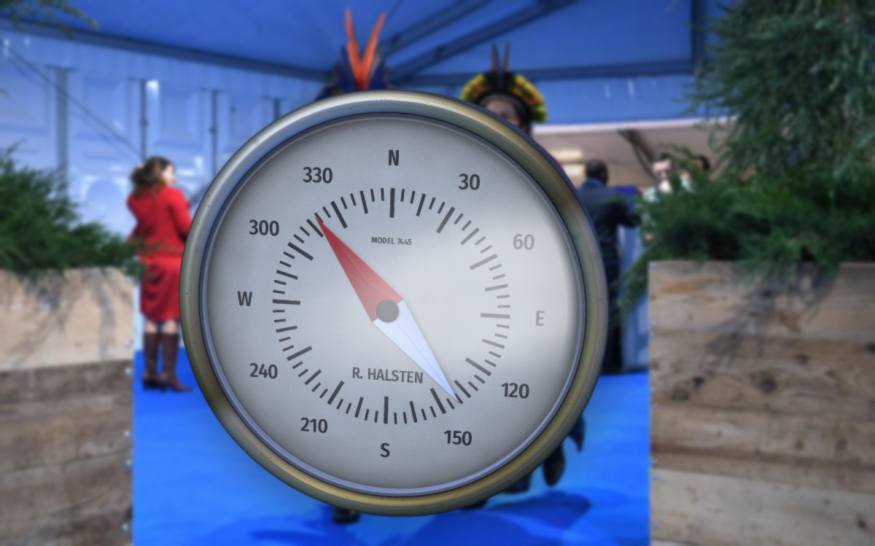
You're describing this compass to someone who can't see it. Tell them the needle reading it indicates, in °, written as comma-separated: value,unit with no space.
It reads 320,°
